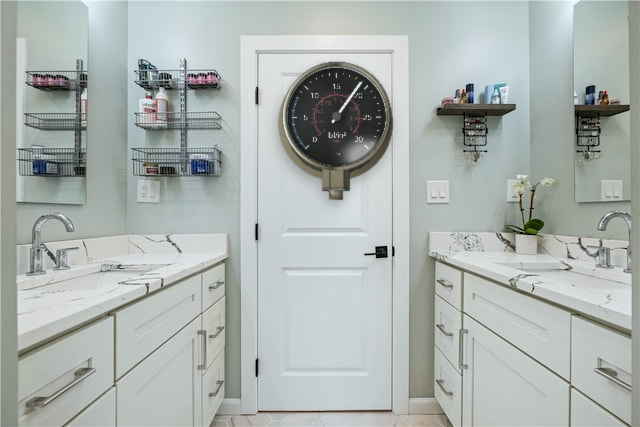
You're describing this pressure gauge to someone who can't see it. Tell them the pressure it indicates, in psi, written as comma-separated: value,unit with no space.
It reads 19,psi
